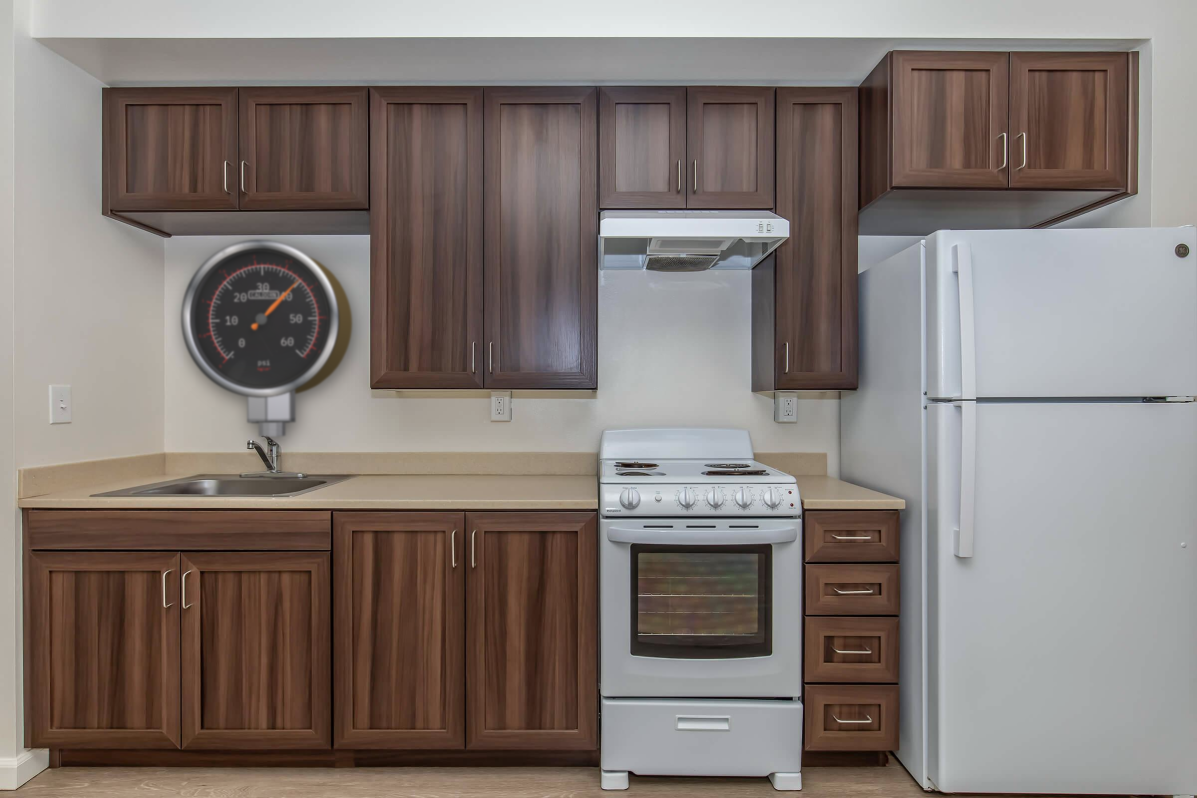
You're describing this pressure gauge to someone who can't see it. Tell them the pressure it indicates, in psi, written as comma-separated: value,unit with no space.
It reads 40,psi
